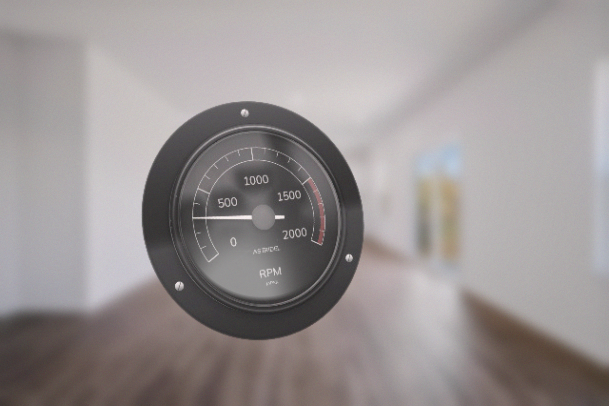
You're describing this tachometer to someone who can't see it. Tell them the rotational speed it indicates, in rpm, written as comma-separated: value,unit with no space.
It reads 300,rpm
